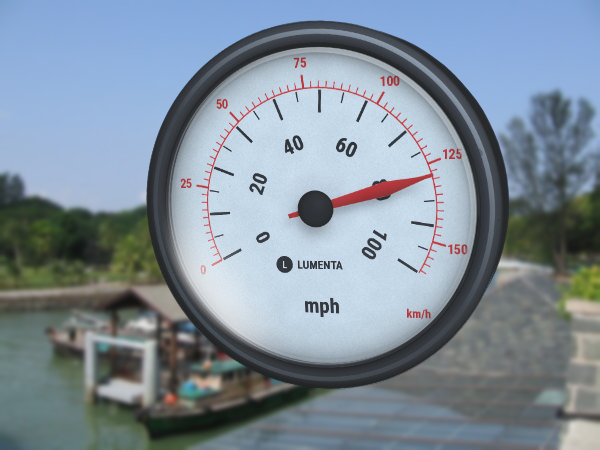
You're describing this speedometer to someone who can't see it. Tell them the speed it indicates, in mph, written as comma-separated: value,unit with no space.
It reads 80,mph
